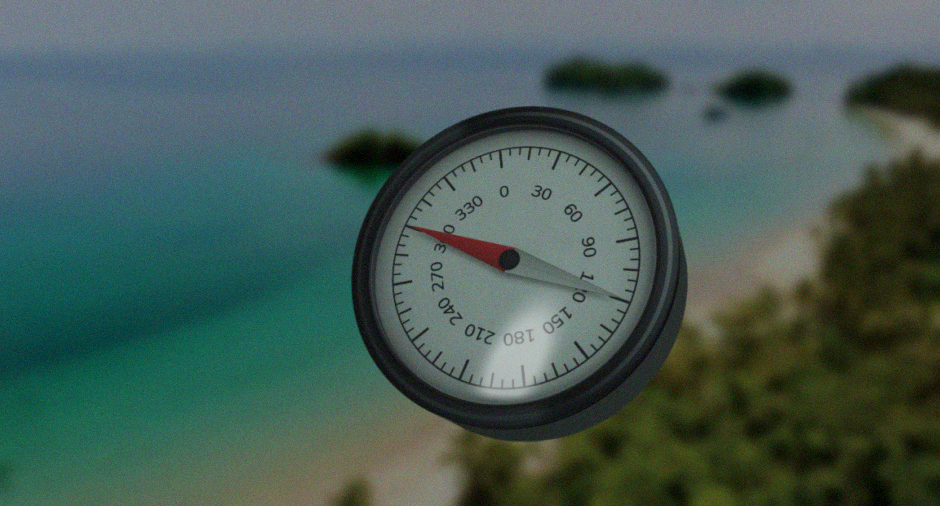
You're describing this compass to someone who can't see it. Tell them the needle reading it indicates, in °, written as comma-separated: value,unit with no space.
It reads 300,°
